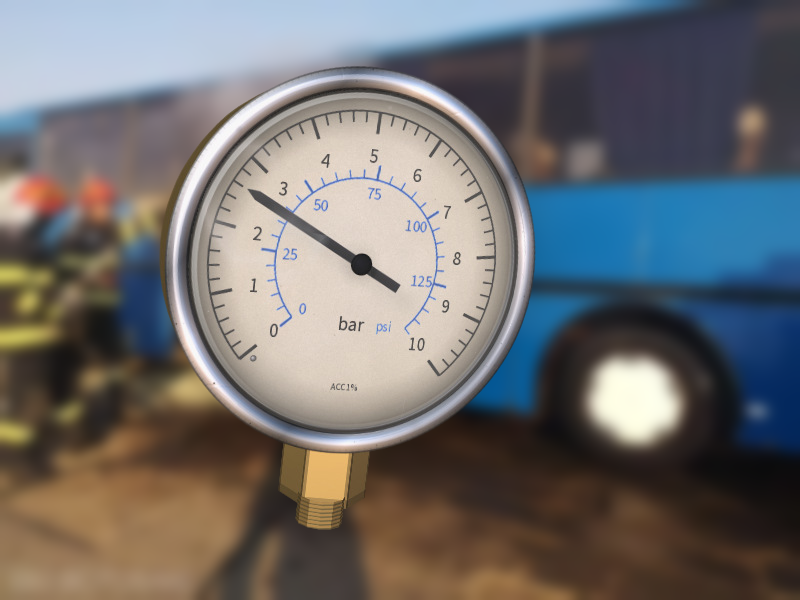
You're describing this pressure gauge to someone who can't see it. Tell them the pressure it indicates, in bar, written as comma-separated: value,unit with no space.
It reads 2.6,bar
